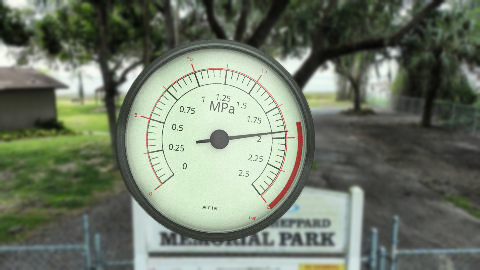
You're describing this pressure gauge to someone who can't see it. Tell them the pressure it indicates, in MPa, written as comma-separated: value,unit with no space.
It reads 1.95,MPa
